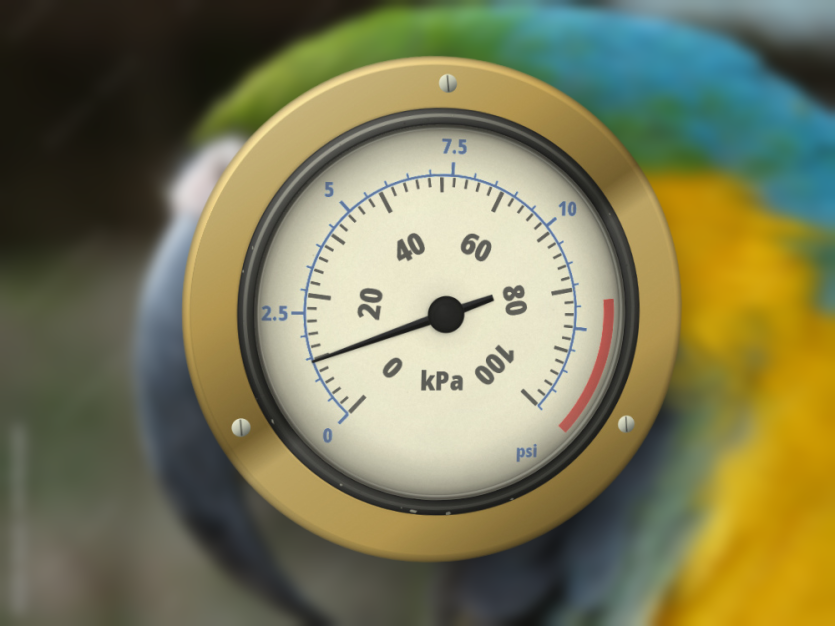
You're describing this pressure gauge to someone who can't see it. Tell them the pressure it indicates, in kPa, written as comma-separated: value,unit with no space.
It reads 10,kPa
